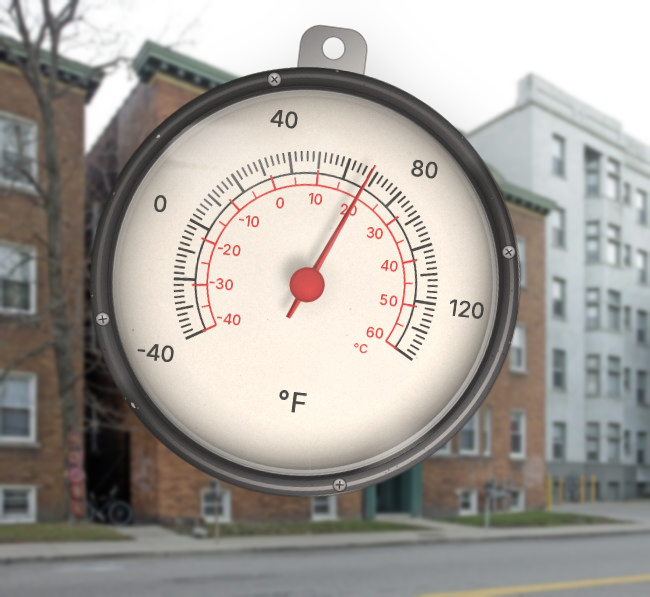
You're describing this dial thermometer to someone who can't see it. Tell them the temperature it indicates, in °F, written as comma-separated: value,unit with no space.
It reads 68,°F
